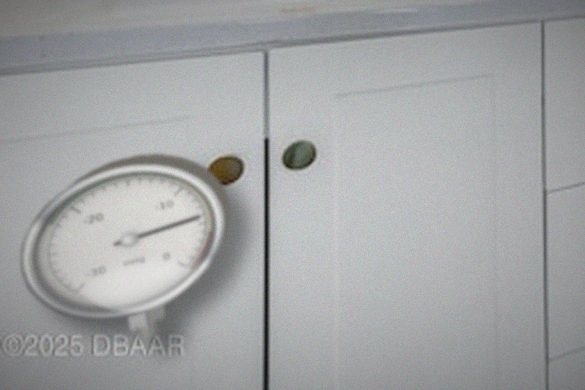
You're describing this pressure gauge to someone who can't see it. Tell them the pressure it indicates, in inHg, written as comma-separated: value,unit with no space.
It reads -6,inHg
